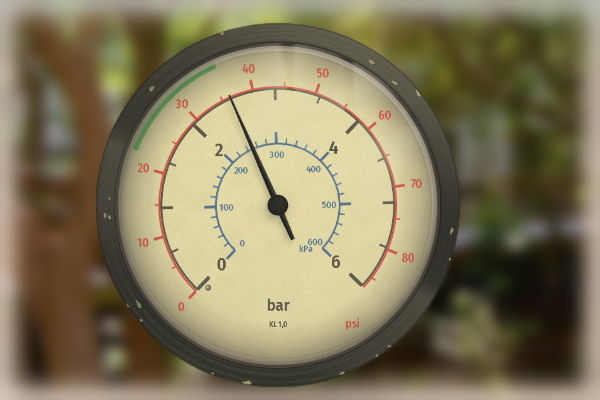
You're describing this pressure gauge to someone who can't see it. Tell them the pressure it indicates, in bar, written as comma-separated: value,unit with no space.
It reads 2.5,bar
